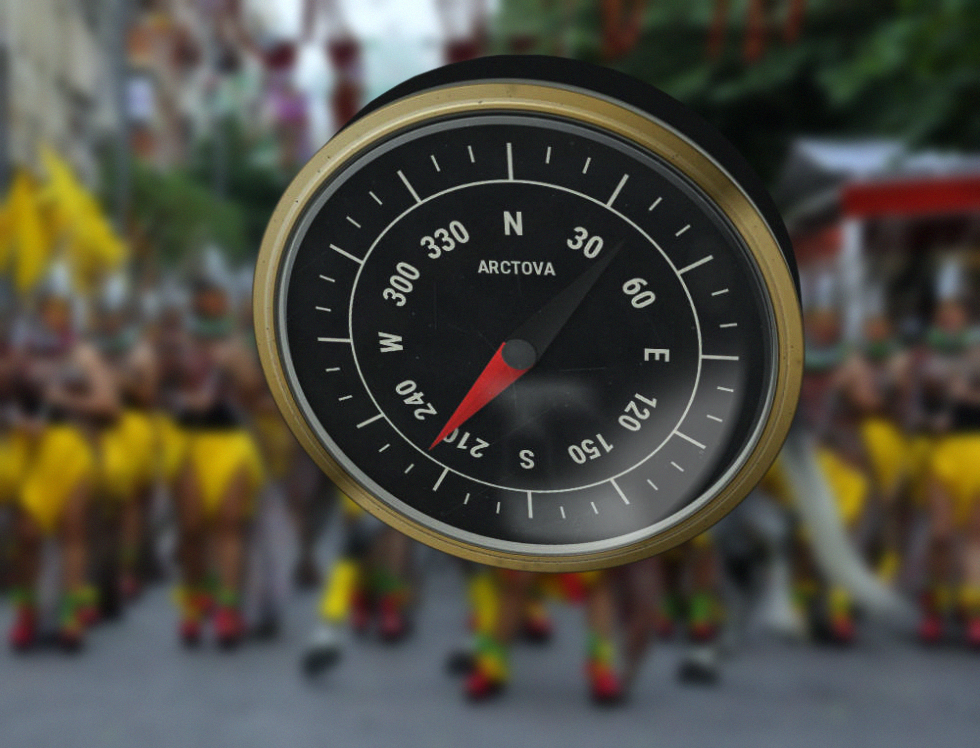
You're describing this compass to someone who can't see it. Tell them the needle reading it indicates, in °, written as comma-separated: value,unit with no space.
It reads 220,°
